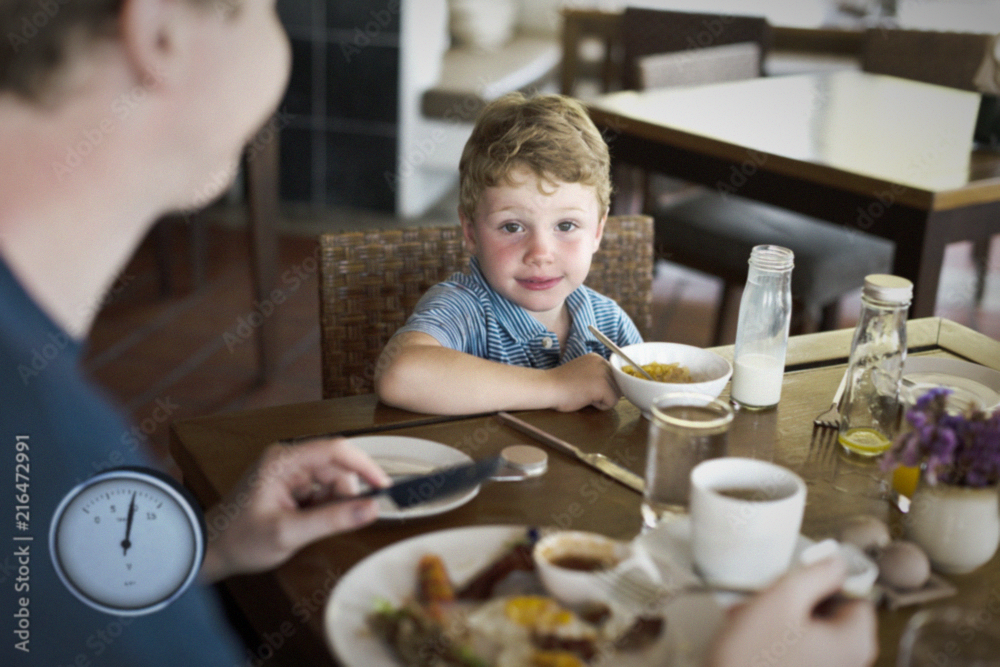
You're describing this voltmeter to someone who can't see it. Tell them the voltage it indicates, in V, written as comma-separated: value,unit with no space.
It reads 10,V
